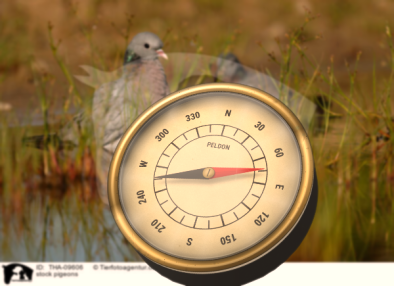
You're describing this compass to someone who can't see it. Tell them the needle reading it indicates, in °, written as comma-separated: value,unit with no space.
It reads 75,°
